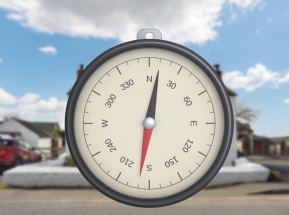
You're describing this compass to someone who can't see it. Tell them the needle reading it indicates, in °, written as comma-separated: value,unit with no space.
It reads 190,°
